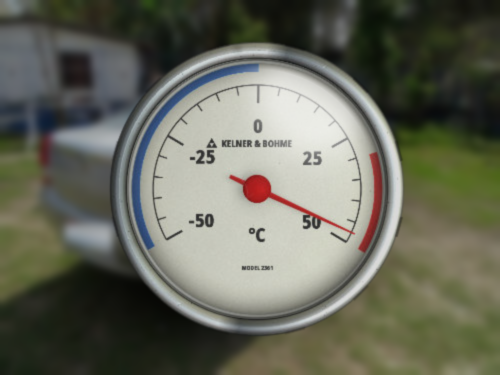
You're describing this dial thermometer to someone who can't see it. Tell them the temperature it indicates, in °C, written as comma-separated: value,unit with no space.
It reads 47.5,°C
